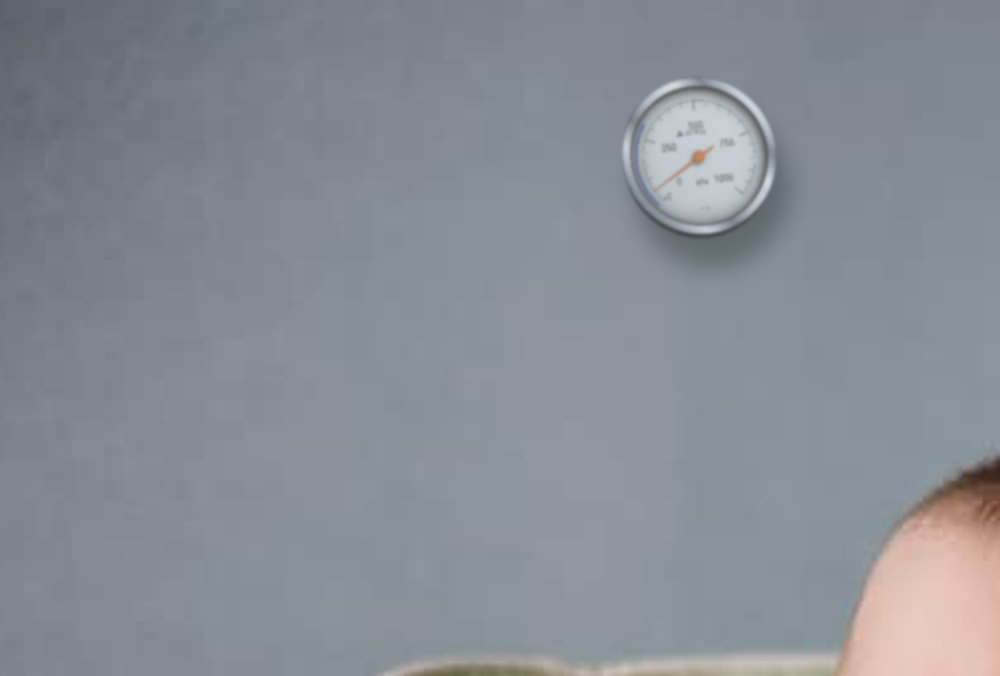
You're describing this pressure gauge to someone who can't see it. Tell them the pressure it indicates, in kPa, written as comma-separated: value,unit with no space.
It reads 50,kPa
